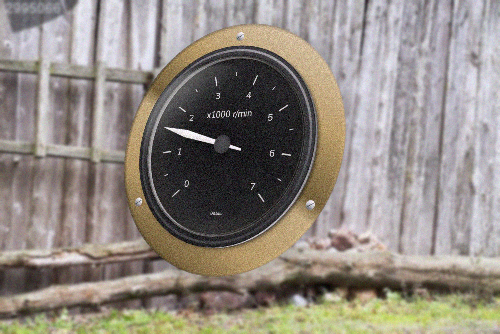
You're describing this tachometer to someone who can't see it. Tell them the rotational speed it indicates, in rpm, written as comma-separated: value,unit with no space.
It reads 1500,rpm
